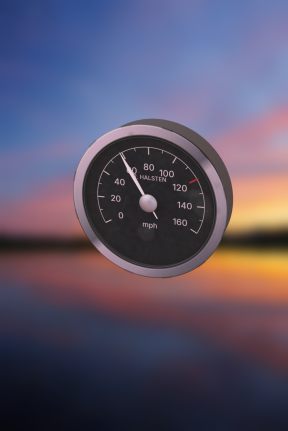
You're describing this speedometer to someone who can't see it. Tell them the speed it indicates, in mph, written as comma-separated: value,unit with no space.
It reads 60,mph
